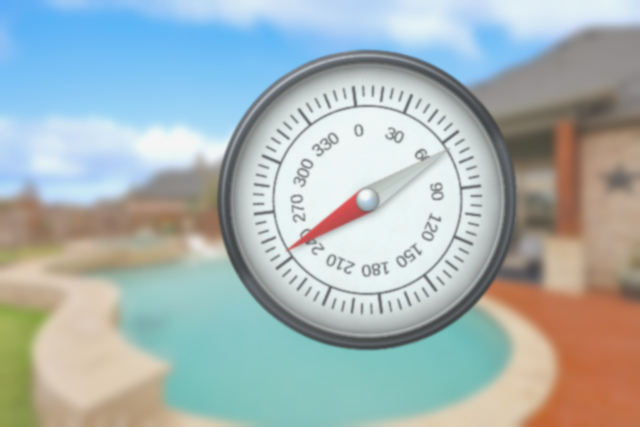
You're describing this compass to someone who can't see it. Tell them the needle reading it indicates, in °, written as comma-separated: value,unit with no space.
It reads 245,°
